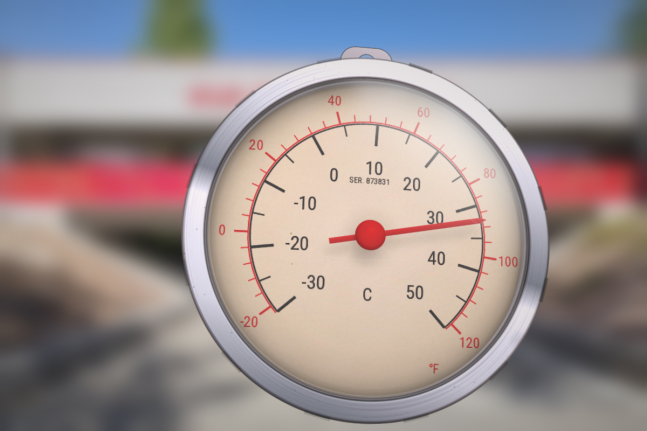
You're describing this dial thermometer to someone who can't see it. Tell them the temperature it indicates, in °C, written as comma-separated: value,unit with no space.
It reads 32.5,°C
